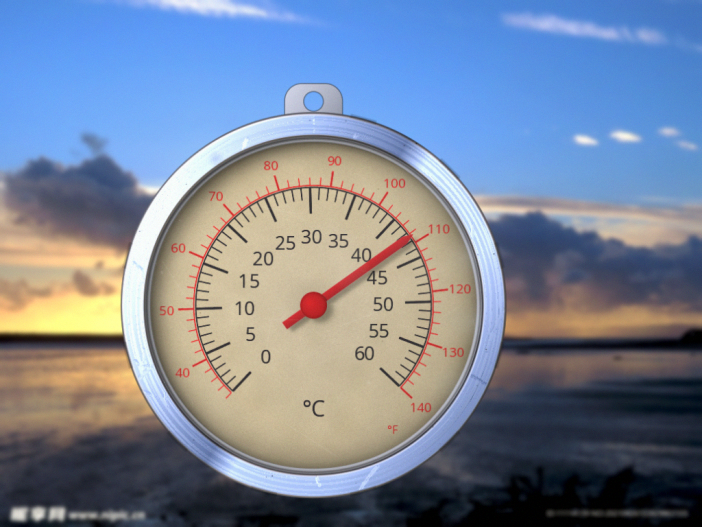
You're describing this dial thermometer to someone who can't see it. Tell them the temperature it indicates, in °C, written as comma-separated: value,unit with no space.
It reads 42.5,°C
